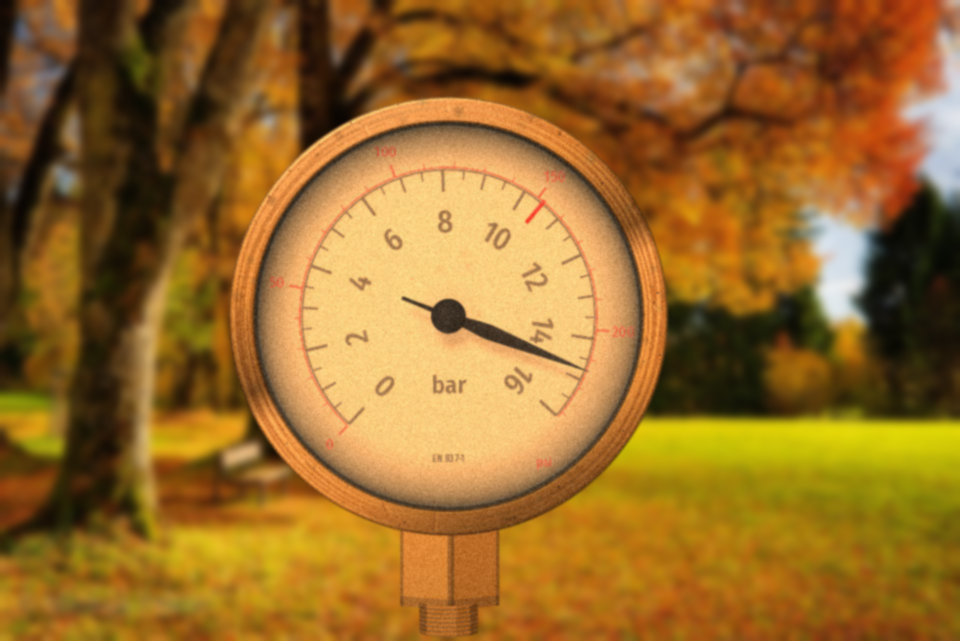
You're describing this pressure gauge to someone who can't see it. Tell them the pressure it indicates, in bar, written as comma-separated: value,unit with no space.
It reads 14.75,bar
